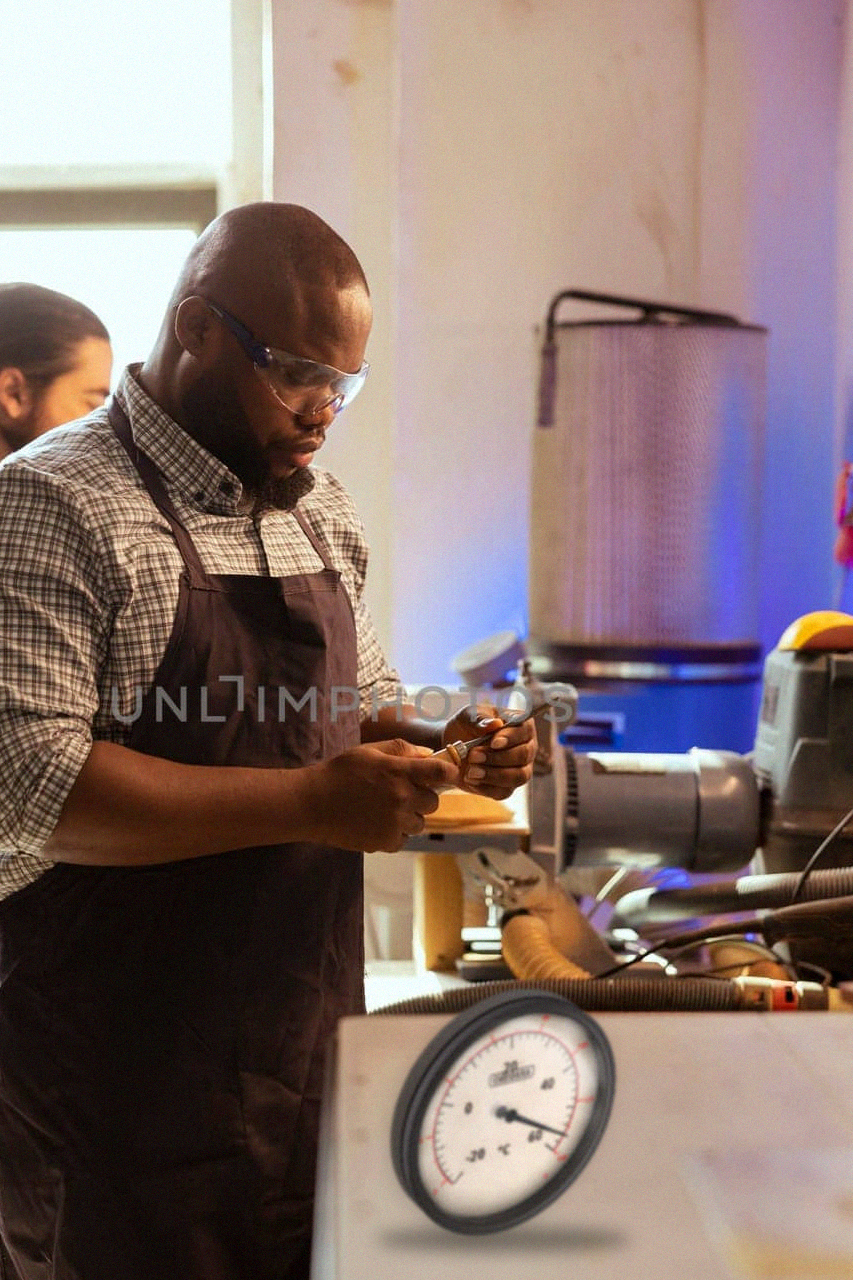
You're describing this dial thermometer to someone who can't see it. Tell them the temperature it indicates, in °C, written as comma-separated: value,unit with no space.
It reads 56,°C
